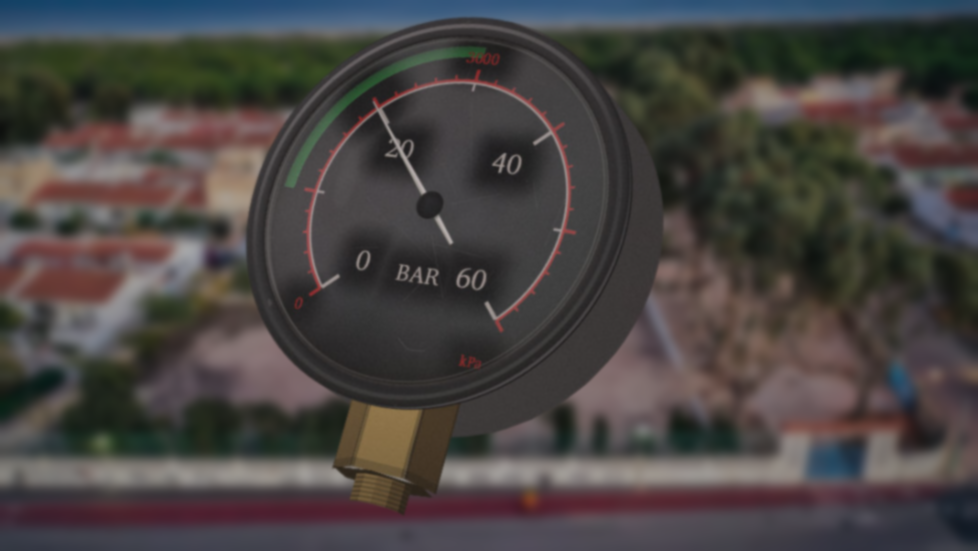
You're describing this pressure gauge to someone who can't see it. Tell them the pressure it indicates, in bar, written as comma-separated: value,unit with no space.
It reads 20,bar
